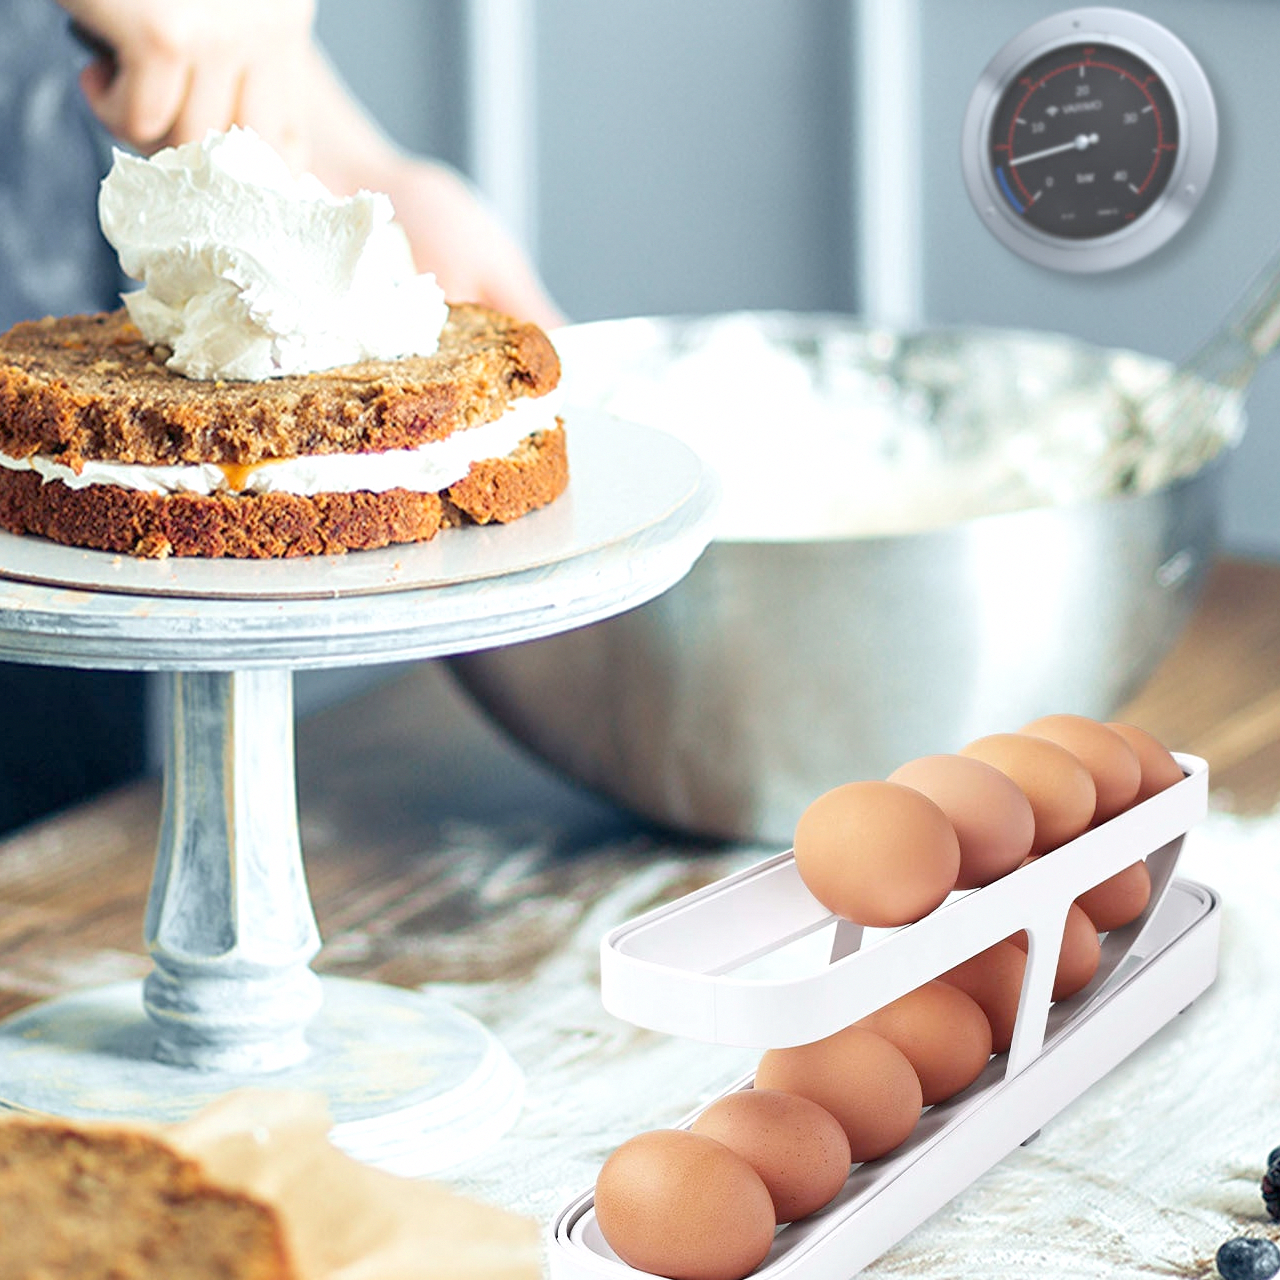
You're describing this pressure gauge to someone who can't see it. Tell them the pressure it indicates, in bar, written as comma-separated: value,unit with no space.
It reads 5,bar
